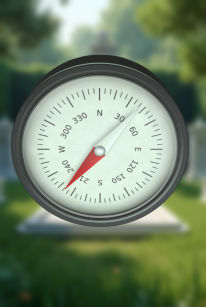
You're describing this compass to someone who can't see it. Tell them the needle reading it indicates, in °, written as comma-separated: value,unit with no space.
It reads 220,°
